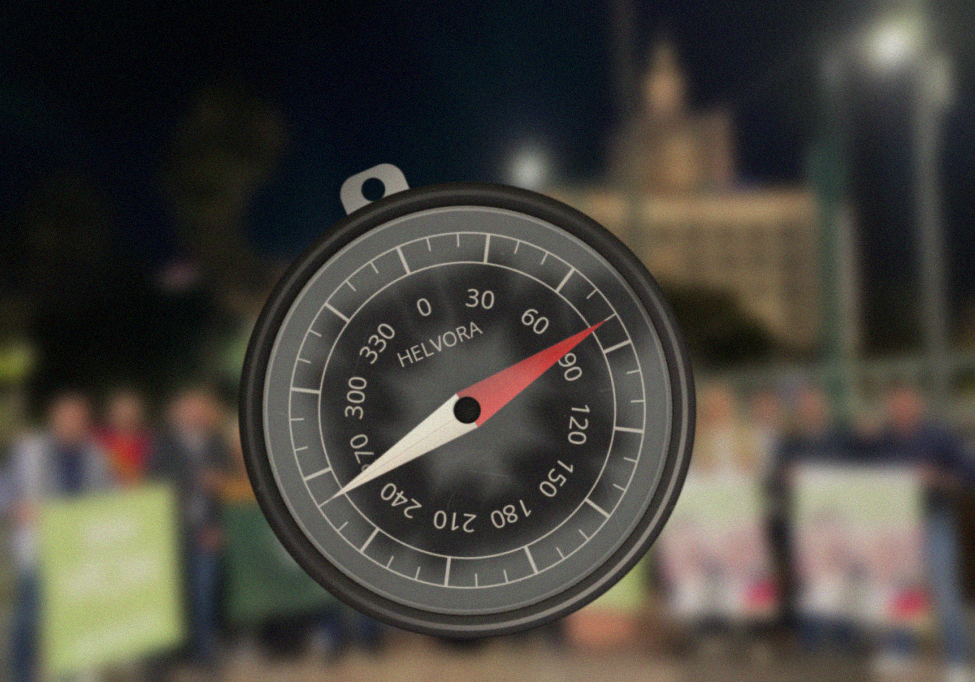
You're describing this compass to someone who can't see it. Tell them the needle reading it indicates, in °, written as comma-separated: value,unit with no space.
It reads 80,°
